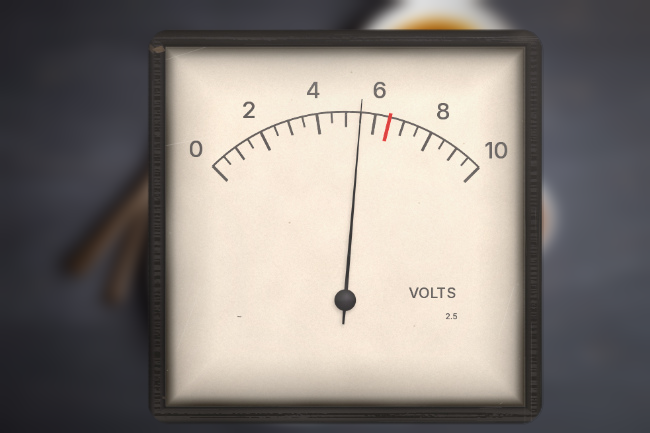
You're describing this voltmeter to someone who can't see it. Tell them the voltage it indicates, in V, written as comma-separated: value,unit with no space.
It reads 5.5,V
